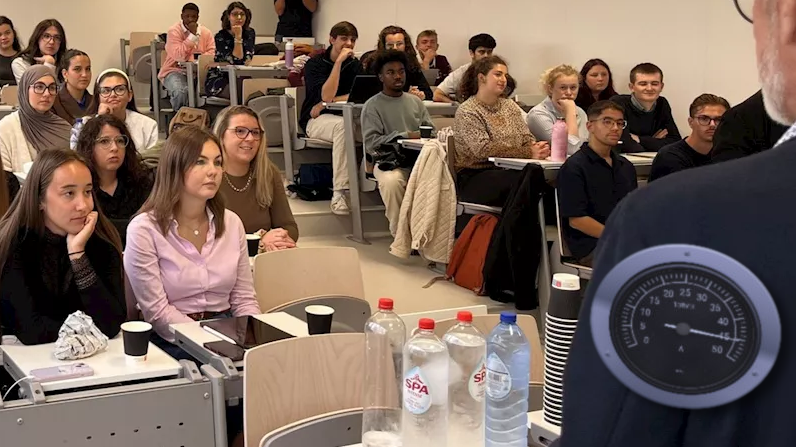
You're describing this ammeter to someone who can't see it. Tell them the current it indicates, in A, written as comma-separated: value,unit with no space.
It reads 45,A
